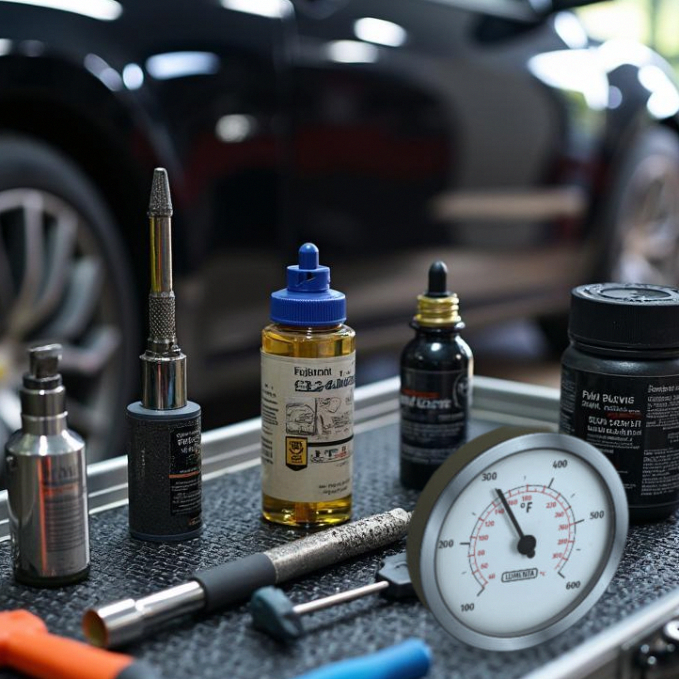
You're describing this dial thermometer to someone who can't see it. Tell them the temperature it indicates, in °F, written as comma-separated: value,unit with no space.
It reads 300,°F
